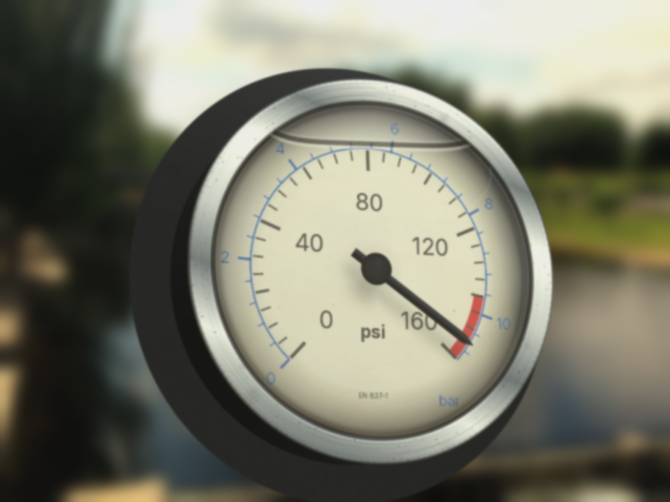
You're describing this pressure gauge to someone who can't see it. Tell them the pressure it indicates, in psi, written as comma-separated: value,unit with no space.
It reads 155,psi
